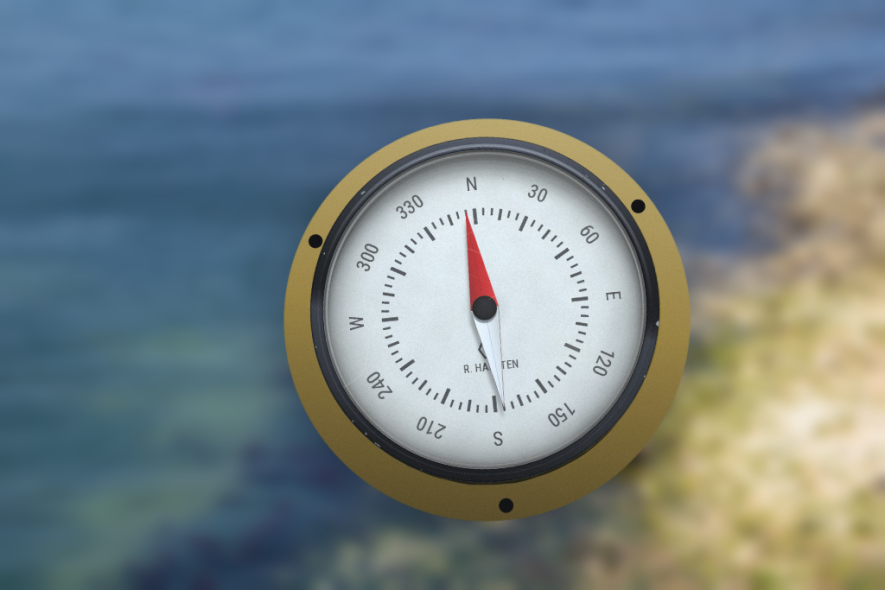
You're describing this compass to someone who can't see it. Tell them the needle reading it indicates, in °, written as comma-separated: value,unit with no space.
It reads 355,°
